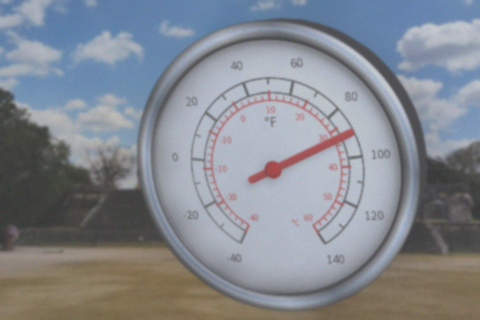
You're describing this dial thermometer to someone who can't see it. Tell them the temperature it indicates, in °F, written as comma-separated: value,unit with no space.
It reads 90,°F
